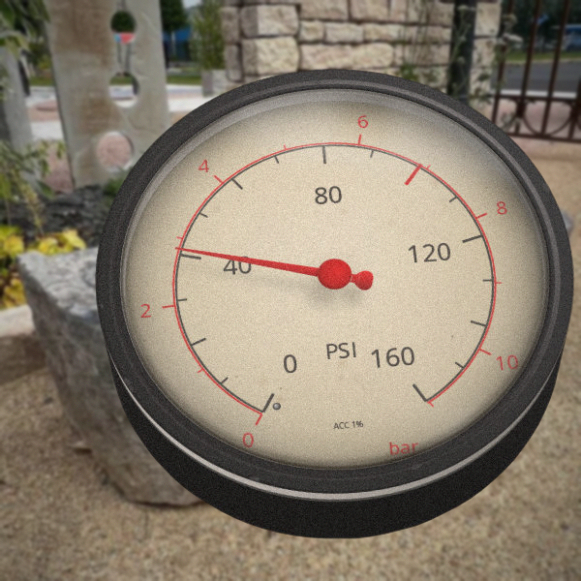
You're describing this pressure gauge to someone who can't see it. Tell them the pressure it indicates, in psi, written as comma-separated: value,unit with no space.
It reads 40,psi
